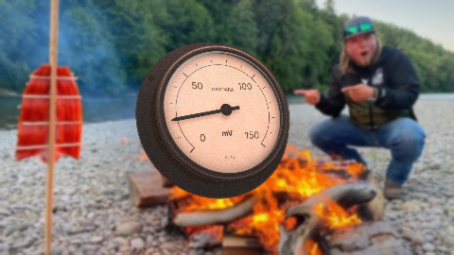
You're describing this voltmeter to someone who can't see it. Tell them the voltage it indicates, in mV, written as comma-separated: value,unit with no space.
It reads 20,mV
